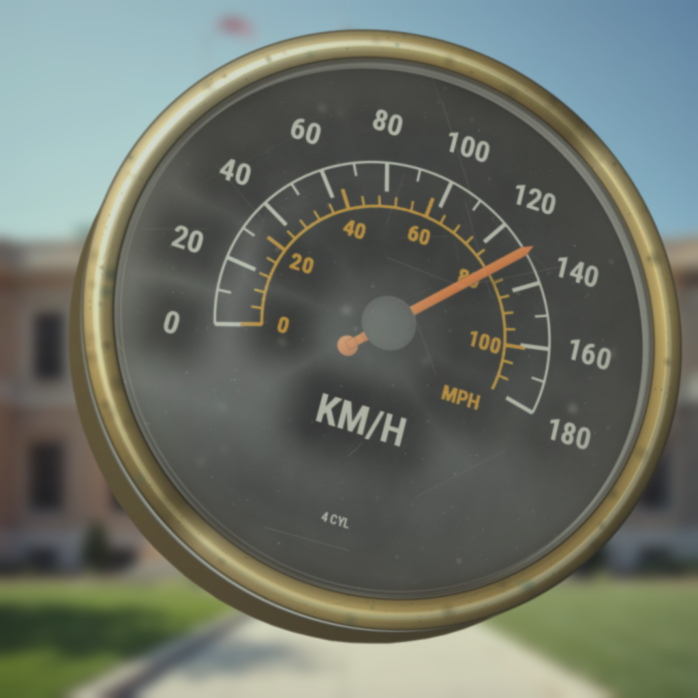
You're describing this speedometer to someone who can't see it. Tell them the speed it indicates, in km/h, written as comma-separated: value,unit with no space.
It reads 130,km/h
